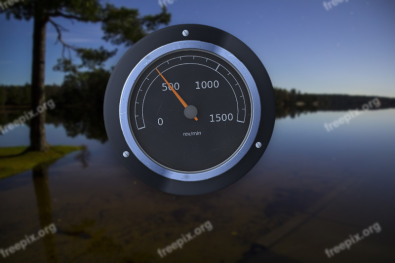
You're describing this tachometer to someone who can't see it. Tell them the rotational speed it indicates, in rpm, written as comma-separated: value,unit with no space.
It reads 500,rpm
